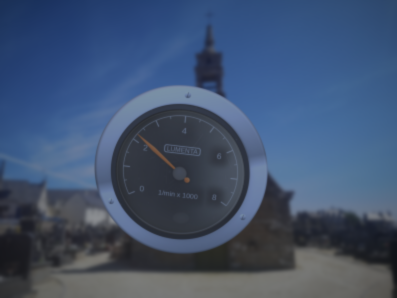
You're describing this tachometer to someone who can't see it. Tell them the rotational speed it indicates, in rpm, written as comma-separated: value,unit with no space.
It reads 2250,rpm
